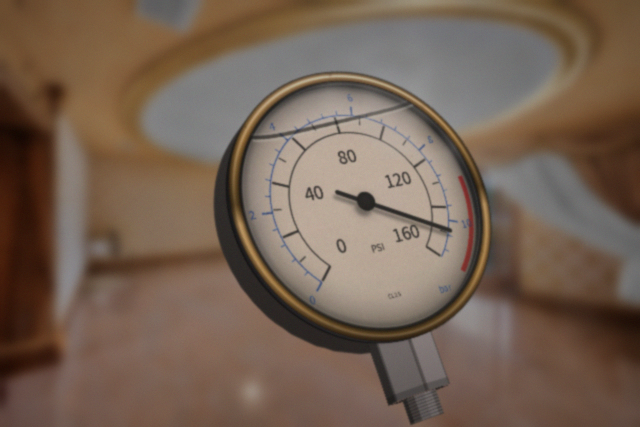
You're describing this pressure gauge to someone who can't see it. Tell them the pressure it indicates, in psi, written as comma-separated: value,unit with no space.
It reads 150,psi
